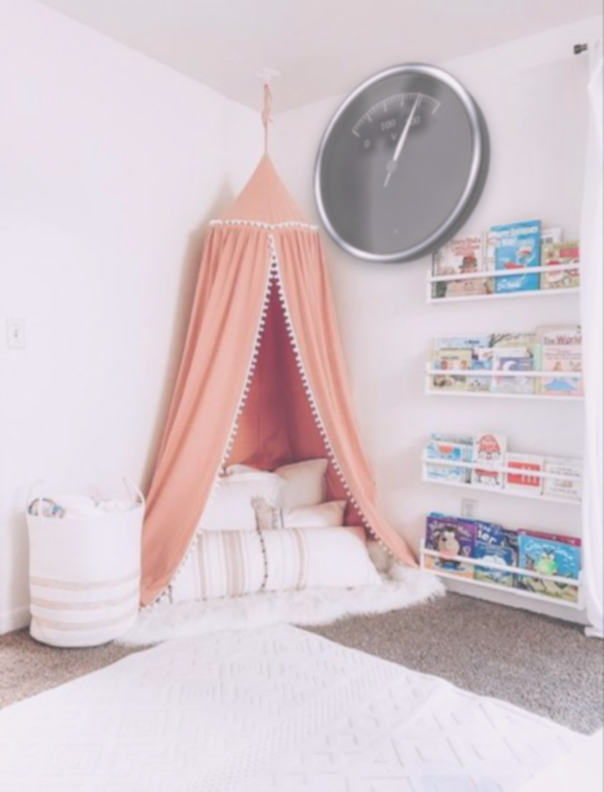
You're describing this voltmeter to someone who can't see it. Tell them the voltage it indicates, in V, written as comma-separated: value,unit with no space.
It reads 200,V
